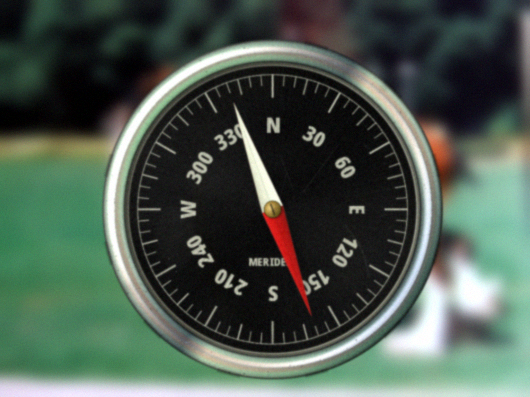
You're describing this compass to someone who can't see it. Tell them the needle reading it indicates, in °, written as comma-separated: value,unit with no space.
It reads 160,°
